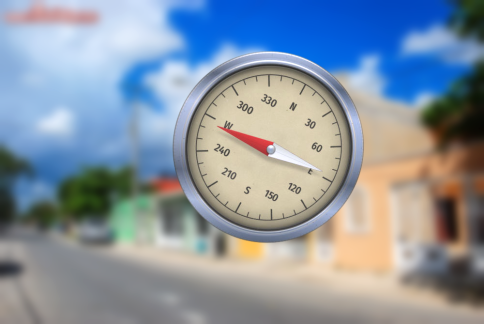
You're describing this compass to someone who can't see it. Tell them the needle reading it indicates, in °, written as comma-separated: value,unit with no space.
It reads 265,°
